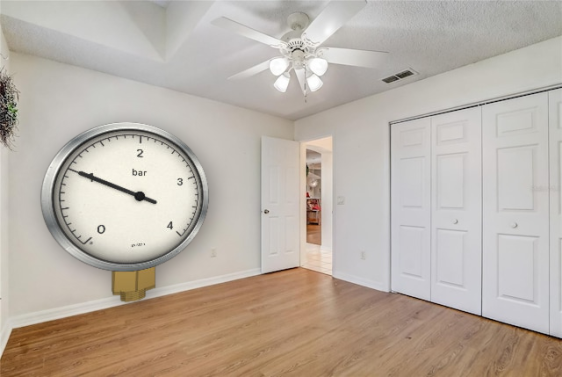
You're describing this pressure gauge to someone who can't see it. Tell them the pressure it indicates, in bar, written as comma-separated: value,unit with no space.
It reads 1,bar
